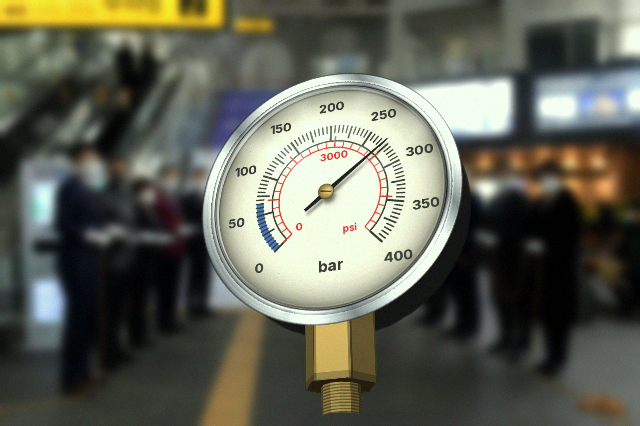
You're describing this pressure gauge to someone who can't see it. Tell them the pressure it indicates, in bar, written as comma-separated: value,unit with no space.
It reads 275,bar
